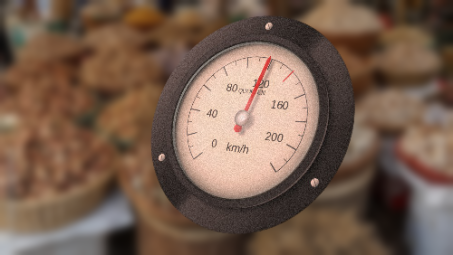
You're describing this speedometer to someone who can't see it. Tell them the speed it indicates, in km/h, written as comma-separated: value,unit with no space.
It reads 120,km/h
